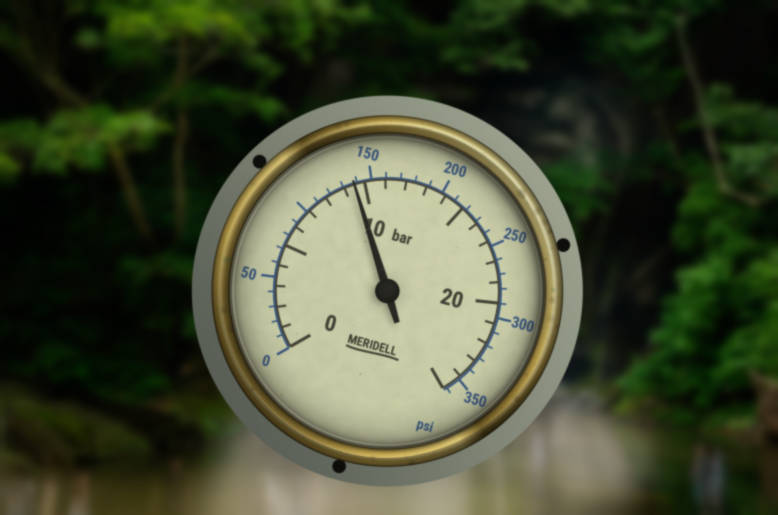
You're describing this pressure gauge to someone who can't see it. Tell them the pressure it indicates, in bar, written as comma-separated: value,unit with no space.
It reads 9.5,bar
